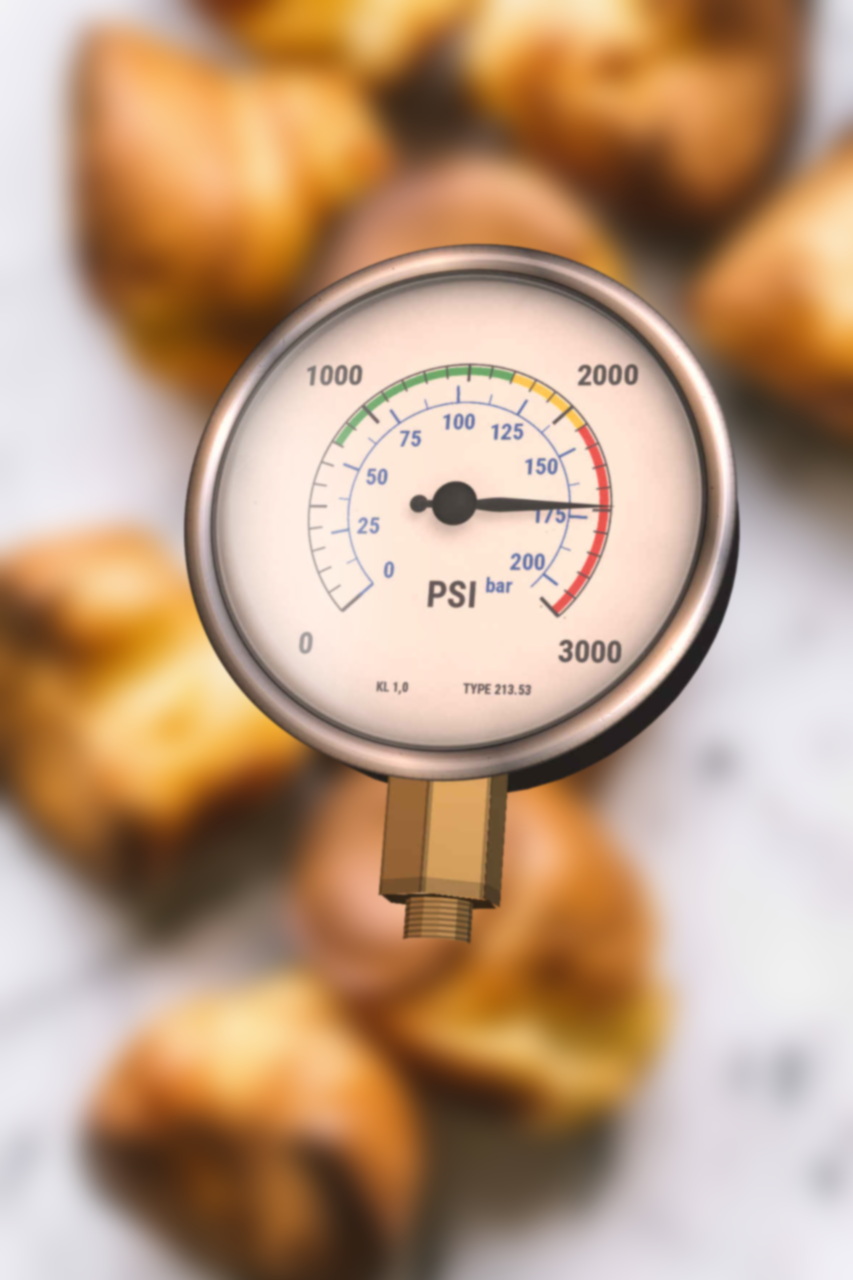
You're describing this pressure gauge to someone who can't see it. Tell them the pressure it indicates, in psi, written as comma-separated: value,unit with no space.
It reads 2500,psi
